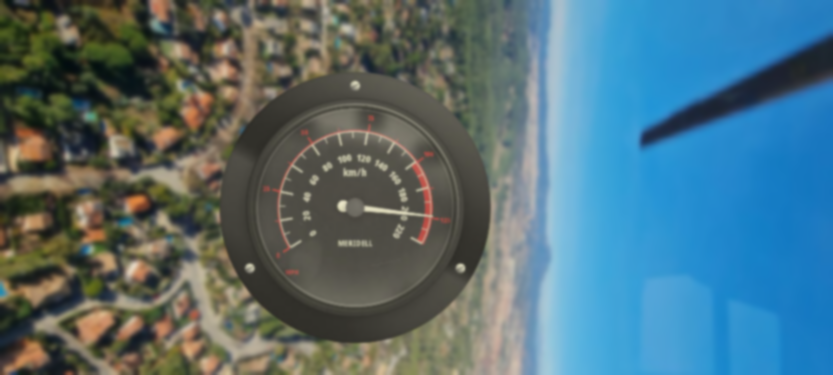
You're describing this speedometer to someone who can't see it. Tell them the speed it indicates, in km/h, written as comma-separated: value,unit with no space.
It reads 200,km/h
